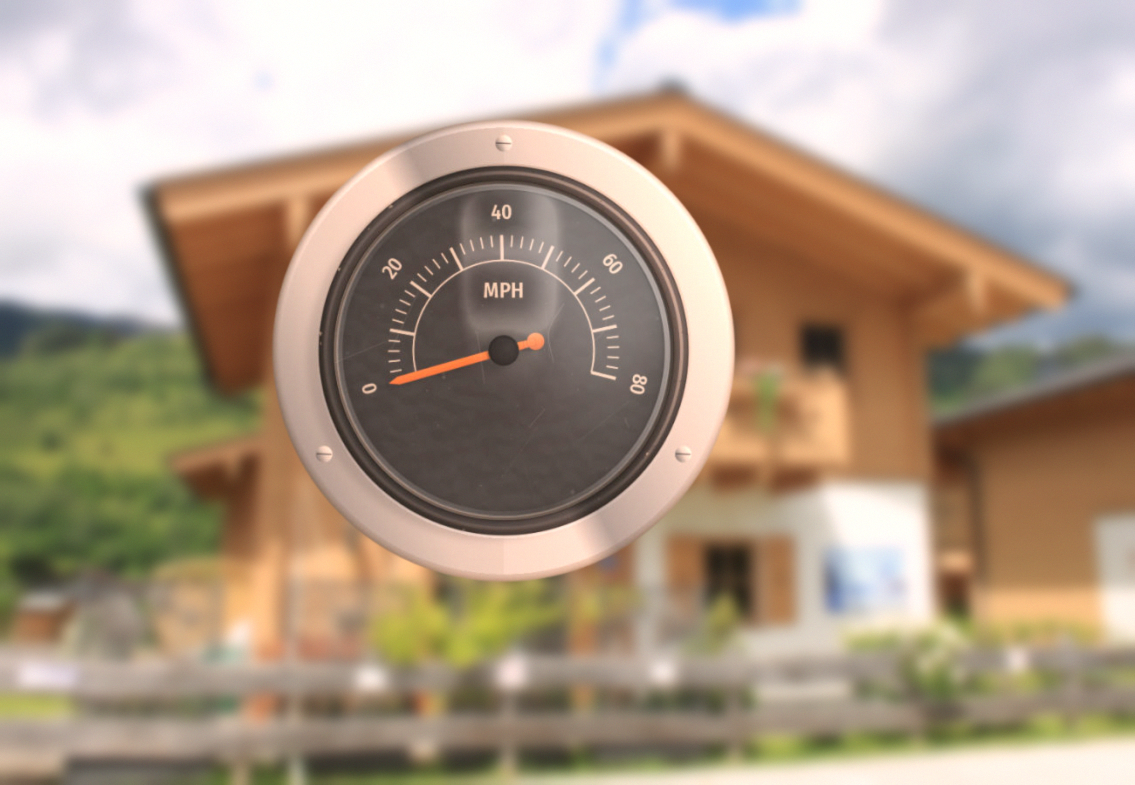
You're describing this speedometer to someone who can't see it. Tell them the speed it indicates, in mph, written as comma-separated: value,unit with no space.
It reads 0,mph
